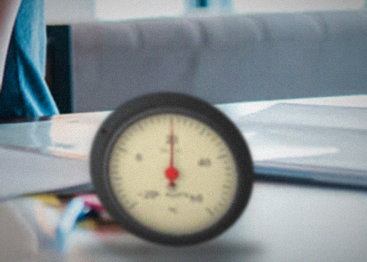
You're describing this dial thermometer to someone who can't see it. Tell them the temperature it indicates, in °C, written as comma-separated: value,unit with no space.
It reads 20,°C
